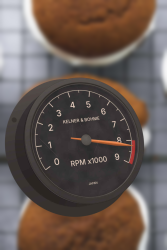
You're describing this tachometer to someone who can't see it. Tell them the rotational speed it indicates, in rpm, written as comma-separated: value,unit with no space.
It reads 8250,rpm
